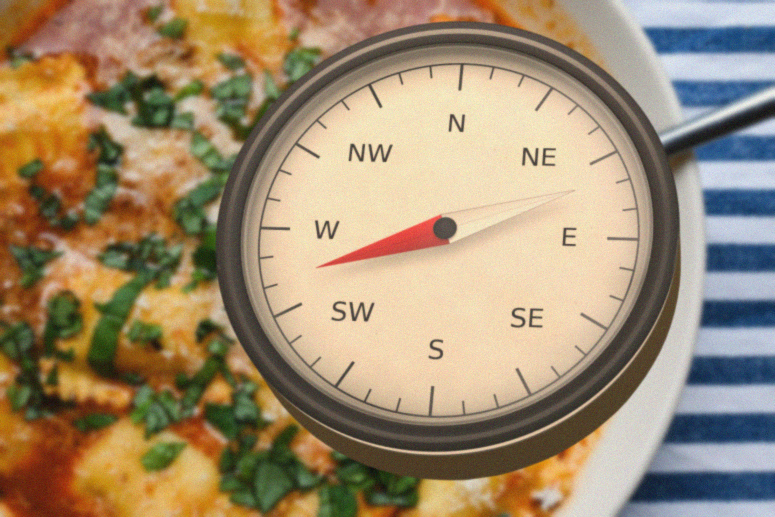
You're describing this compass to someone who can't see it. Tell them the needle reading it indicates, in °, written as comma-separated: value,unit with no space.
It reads 250,°
